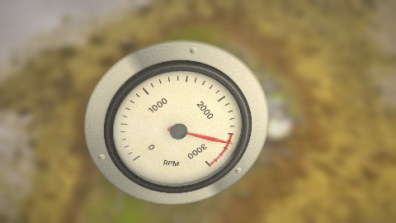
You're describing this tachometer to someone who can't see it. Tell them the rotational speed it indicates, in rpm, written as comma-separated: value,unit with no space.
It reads 2600,rpm
